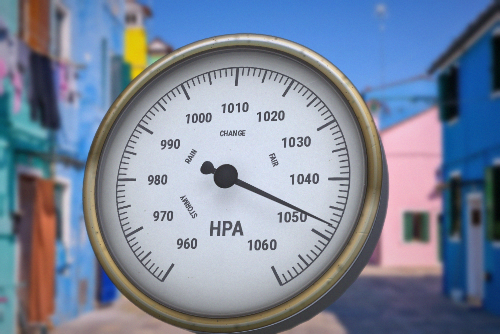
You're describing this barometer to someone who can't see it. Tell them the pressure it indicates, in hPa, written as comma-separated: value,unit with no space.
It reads 1048,hPa
